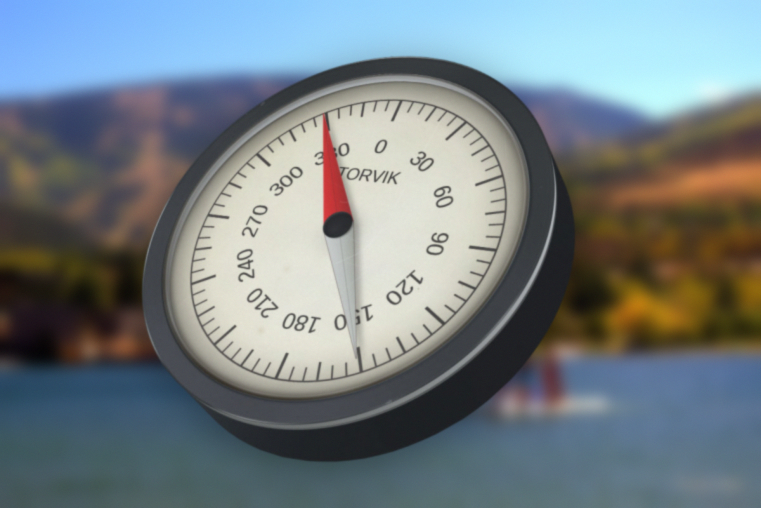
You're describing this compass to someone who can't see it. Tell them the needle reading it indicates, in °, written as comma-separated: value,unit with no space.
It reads 330,°
